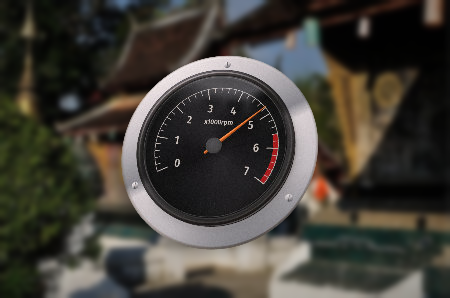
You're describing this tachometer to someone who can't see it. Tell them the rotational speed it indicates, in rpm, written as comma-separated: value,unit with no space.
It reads 4800,rpm
